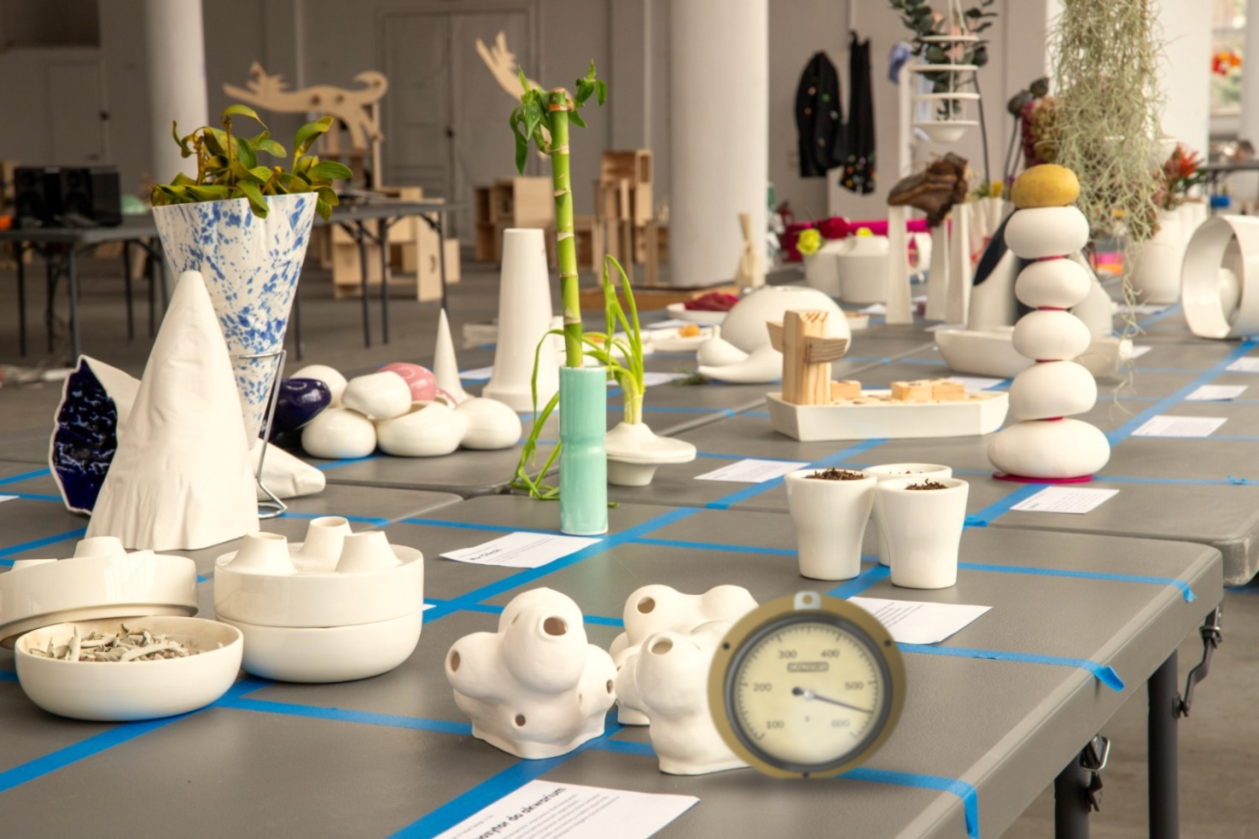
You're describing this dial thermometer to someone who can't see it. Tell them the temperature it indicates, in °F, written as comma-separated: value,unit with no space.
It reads 550,°F
